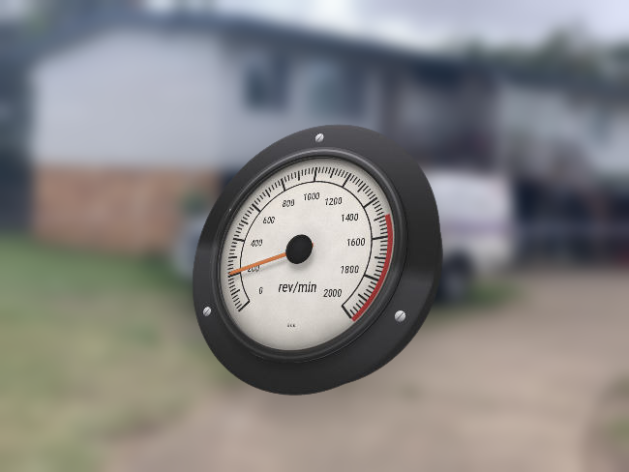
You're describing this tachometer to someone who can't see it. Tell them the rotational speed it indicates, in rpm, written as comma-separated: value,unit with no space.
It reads 200,rpm
